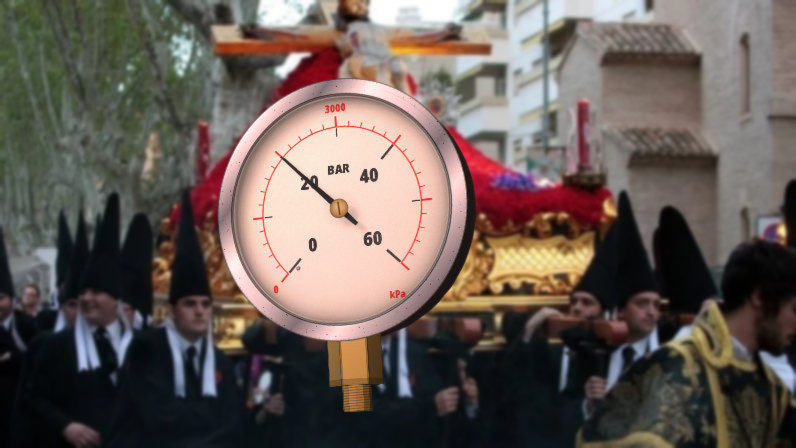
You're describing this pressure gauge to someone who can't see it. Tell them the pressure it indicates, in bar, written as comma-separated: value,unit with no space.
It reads 20,bar
